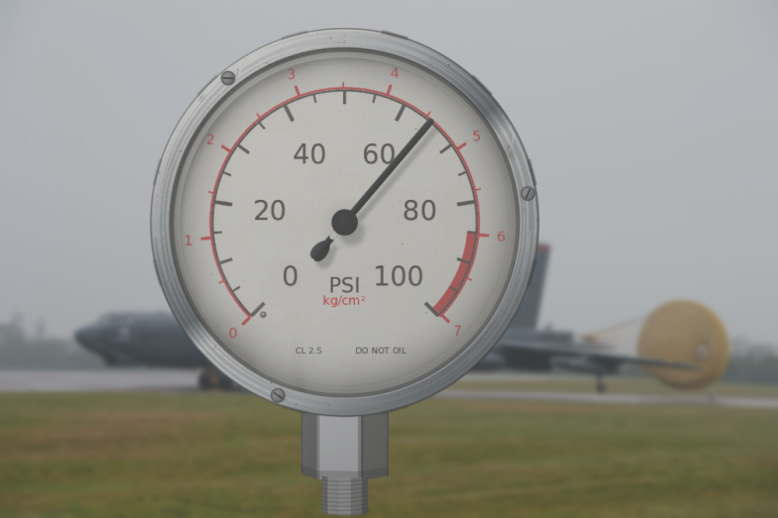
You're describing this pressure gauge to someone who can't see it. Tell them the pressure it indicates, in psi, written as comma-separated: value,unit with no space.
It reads 65,psi
